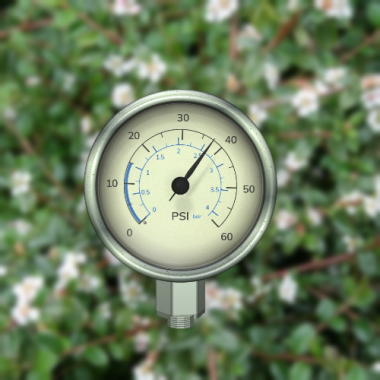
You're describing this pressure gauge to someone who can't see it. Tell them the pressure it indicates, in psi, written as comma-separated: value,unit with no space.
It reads 37.5,psi
